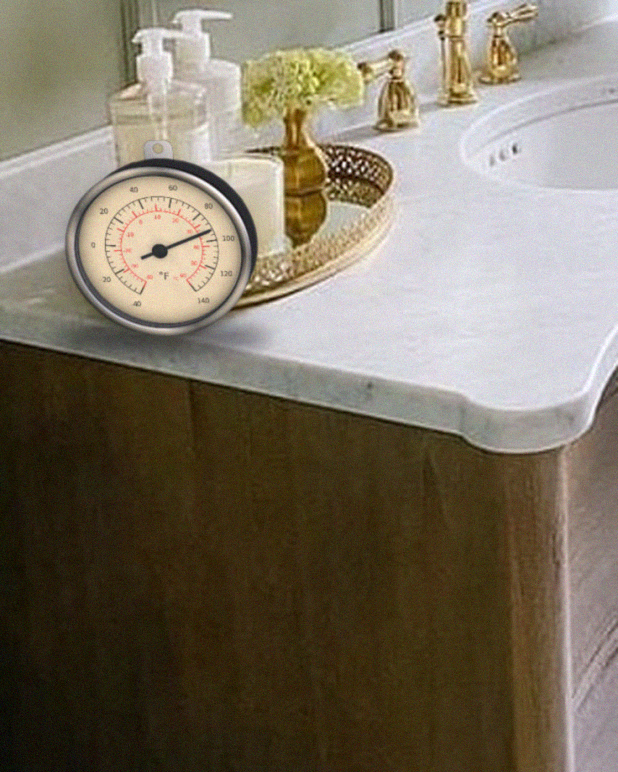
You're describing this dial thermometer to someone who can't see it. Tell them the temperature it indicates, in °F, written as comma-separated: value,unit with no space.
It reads 92,°F
